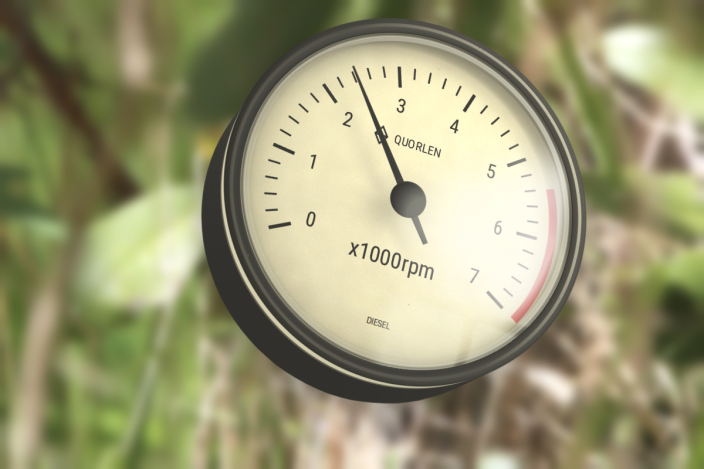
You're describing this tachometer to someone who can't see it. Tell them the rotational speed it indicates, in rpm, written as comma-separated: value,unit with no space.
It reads 2400,rpm
